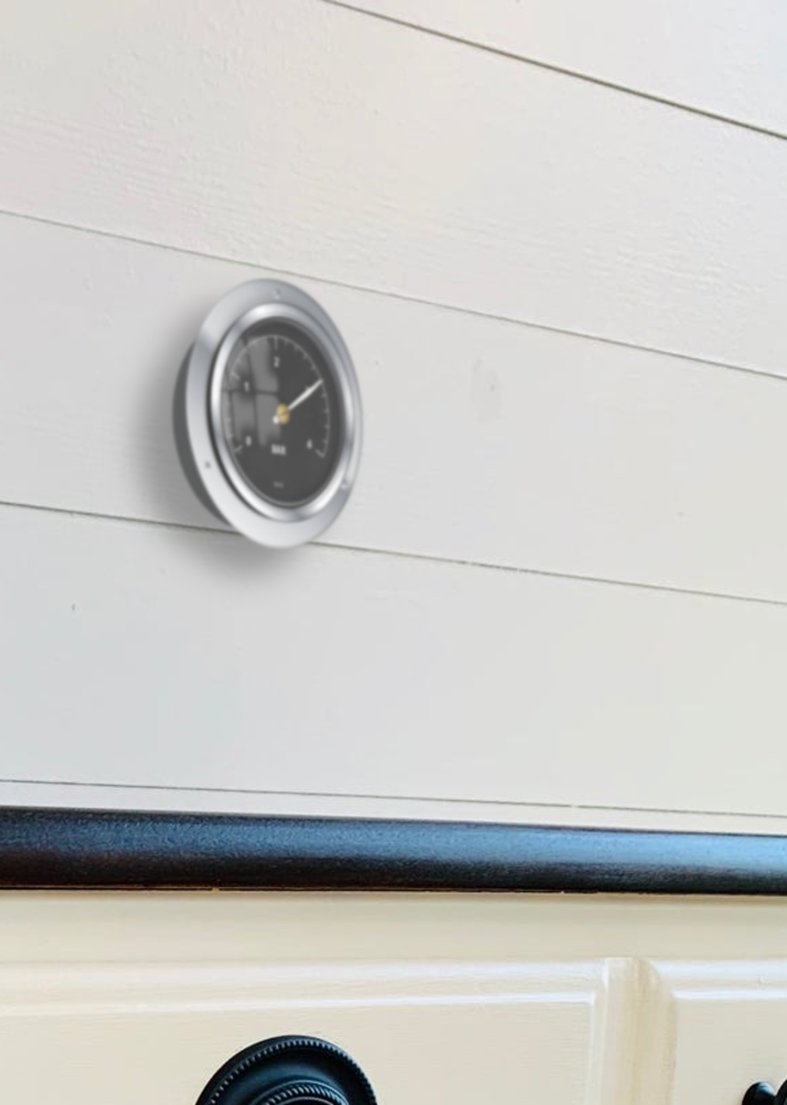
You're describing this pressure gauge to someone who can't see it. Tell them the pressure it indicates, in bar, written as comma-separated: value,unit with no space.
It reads 3,bar
